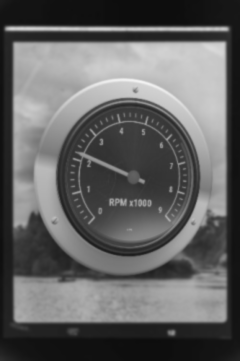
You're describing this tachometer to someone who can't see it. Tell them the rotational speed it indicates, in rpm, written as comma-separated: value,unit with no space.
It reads 2200,rpm
